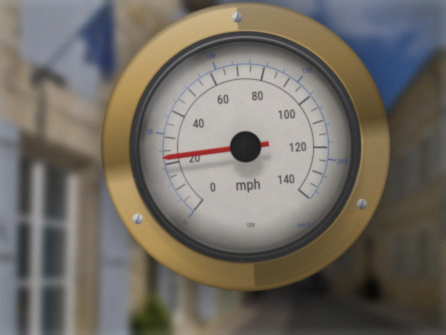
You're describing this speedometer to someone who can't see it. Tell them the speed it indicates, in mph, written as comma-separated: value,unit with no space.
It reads 22.5,mph
